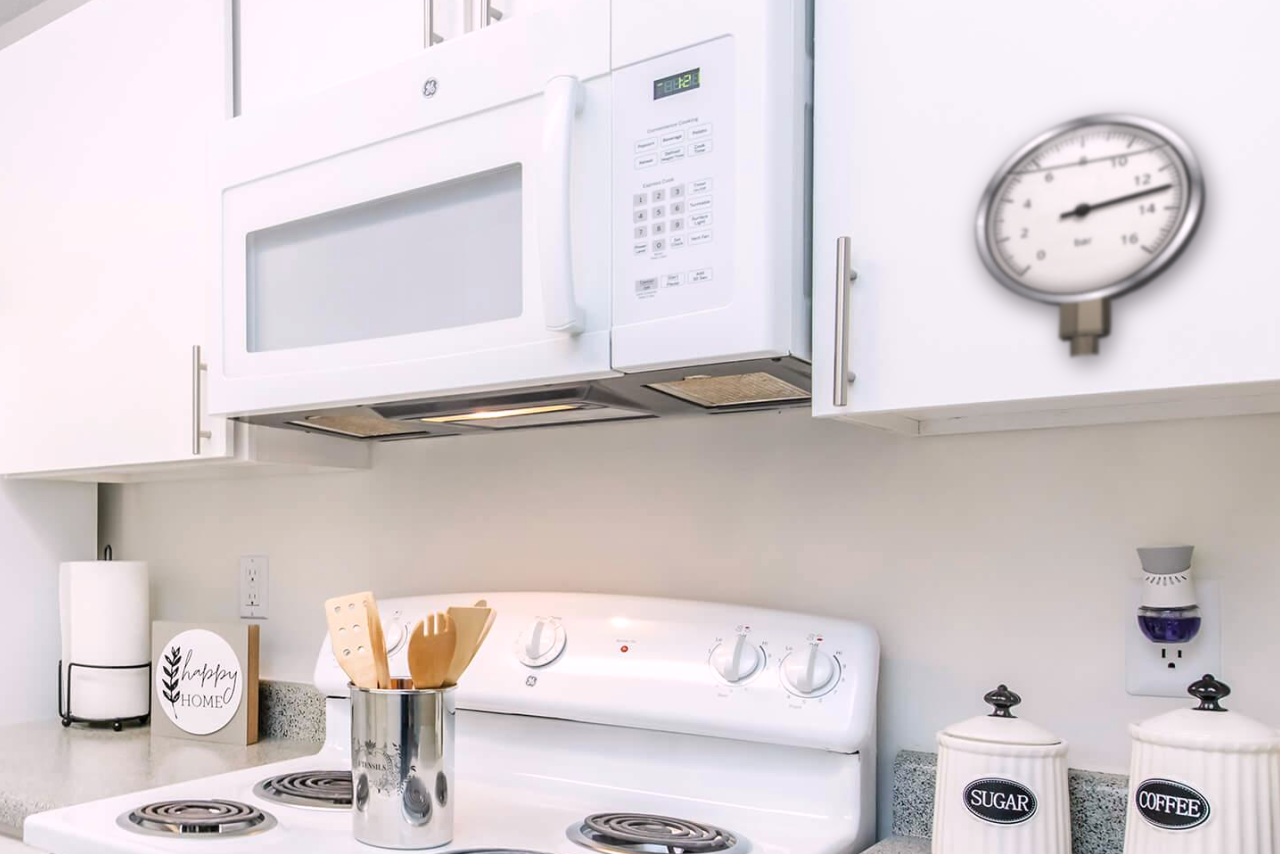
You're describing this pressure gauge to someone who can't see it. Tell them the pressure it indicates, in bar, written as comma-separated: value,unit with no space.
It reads 13,bar
